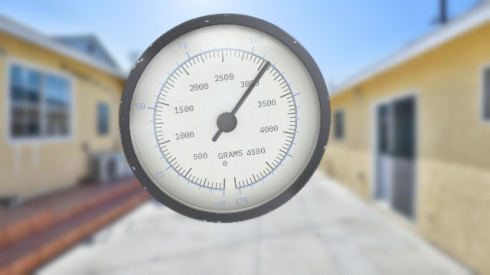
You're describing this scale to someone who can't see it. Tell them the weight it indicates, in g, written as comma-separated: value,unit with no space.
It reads 3050,g
